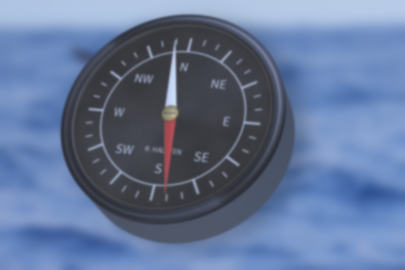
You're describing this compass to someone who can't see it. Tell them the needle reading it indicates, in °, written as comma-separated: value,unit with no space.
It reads 170,°
